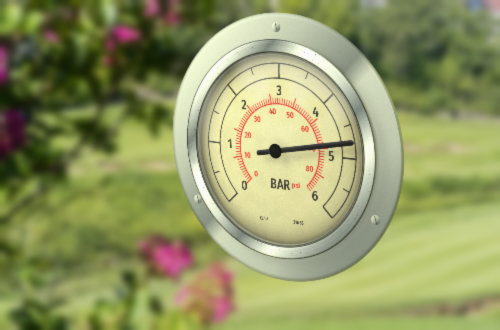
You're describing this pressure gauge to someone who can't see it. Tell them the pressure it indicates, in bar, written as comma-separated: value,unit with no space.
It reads 4.75,bar
